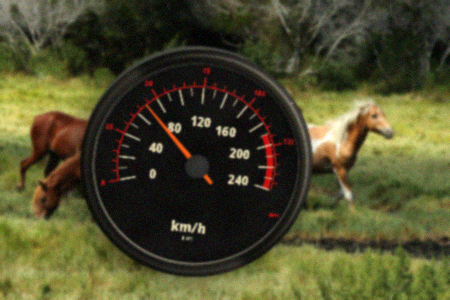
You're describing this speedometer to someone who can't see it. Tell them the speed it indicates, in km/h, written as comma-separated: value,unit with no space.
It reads 70,km/h
